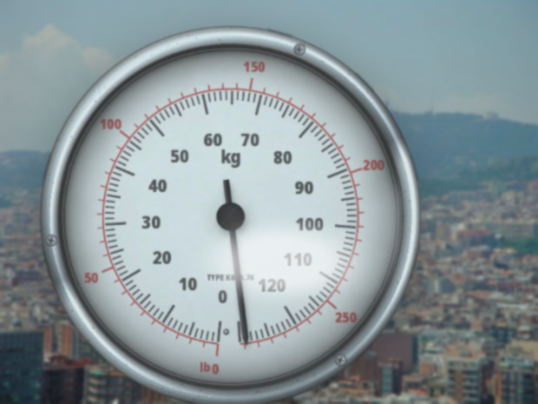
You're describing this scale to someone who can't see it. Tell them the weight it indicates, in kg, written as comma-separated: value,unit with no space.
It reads 129,kg
